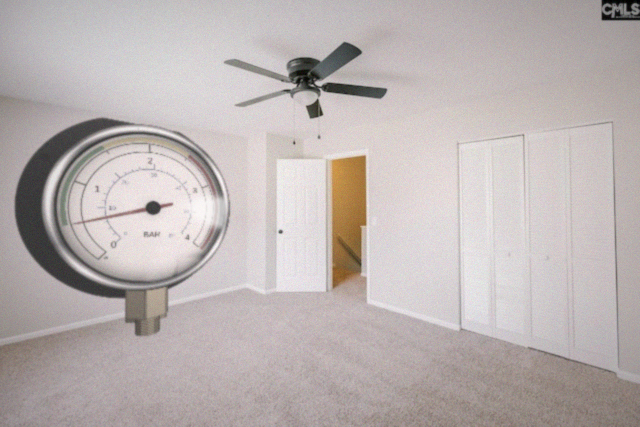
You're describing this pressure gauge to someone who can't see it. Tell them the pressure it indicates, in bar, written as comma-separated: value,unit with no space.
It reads 0.5,bar
